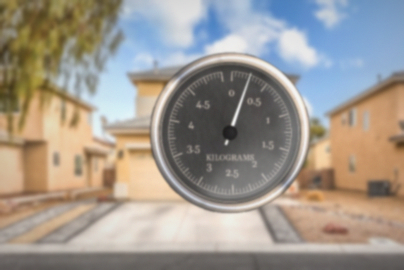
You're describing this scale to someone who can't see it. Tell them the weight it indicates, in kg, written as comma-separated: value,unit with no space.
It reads 0.25,kg
